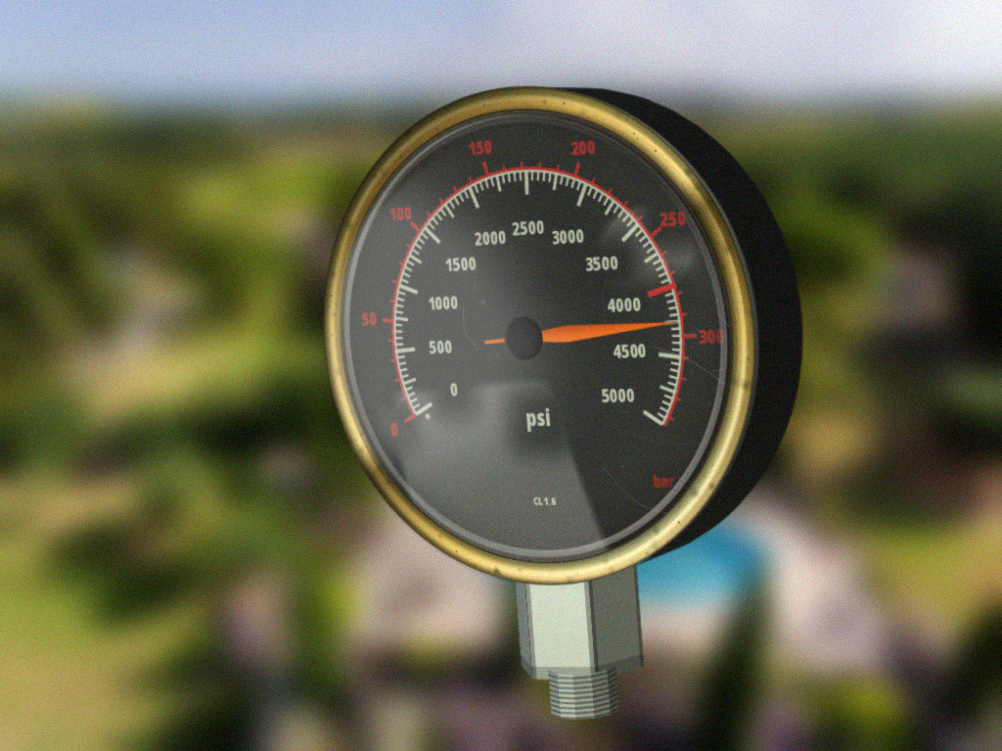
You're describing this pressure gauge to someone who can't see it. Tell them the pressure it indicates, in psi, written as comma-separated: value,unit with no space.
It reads 4250,psi
